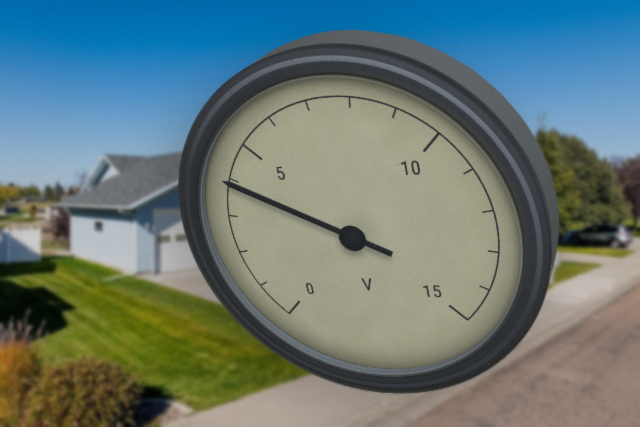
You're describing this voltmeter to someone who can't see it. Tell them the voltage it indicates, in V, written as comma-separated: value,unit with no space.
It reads 4,V
